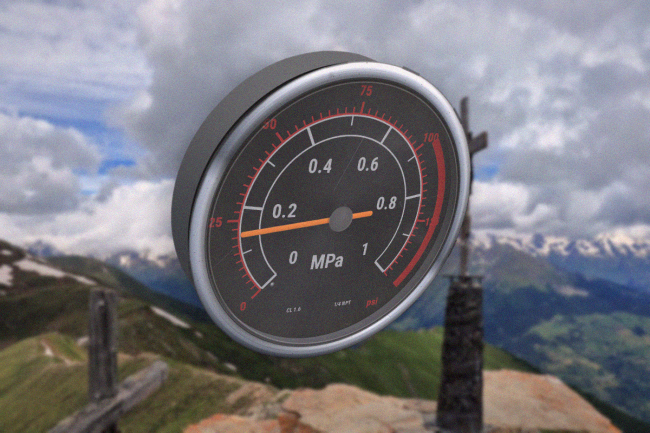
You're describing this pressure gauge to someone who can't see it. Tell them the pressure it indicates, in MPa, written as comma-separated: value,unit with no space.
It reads 0.15,MPa
